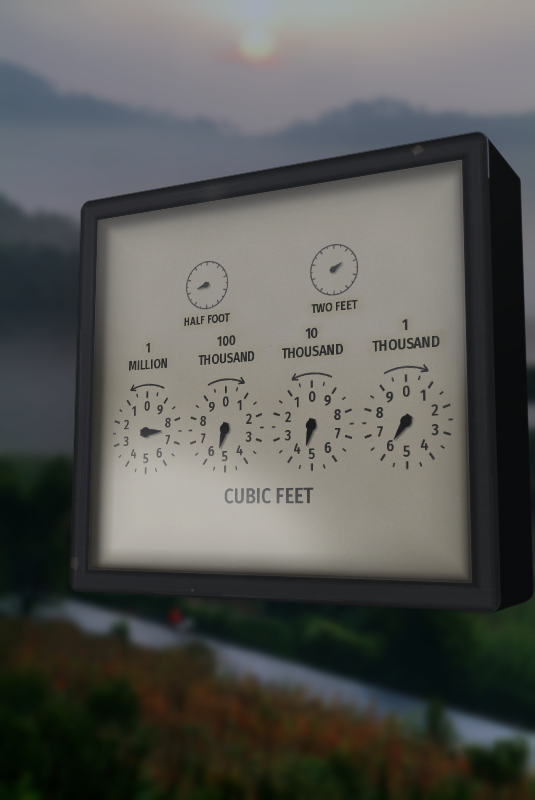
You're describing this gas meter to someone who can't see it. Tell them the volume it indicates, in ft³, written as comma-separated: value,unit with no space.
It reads 754600,ft³
